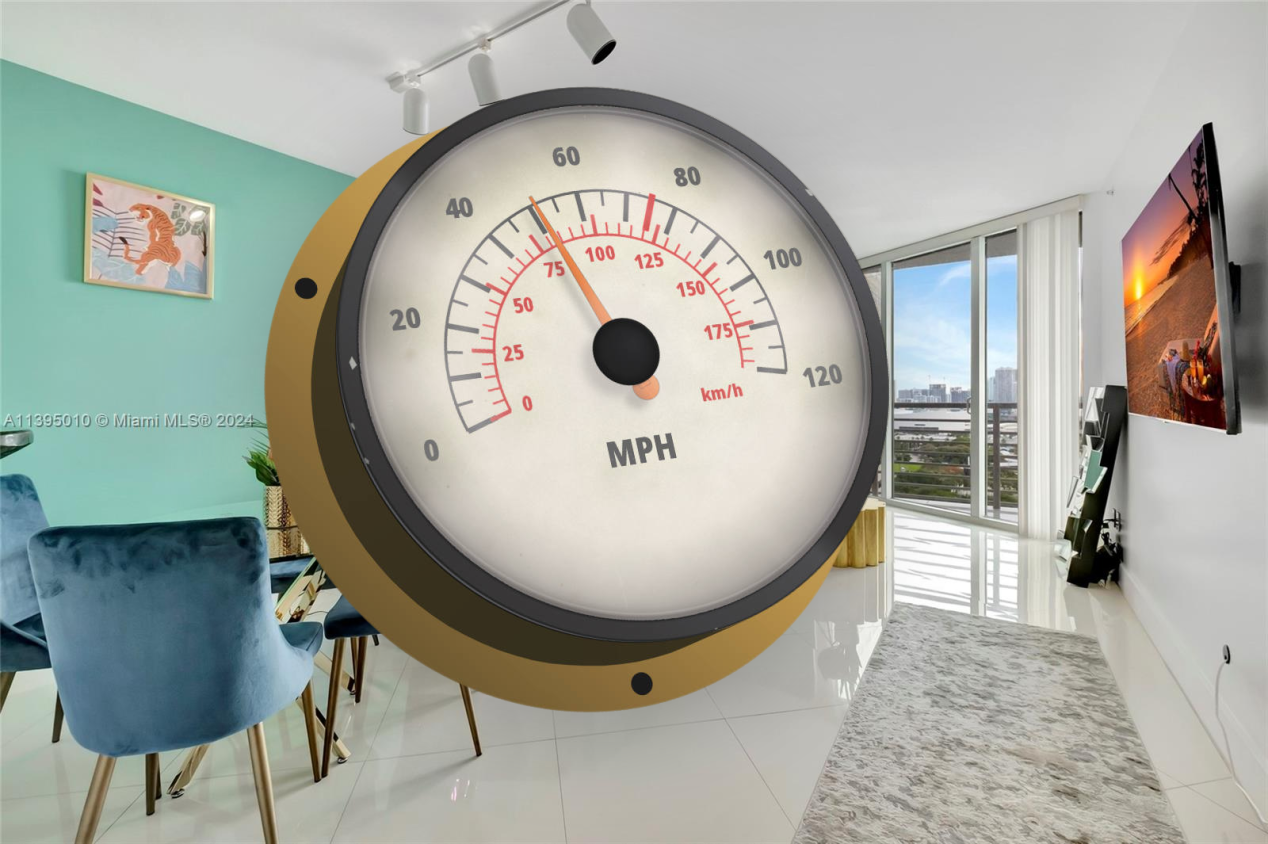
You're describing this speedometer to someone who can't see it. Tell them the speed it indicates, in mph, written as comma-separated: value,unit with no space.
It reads 50,mph
